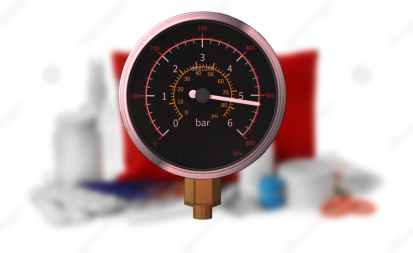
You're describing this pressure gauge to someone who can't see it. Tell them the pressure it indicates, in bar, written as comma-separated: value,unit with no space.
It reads 5.2,bar
